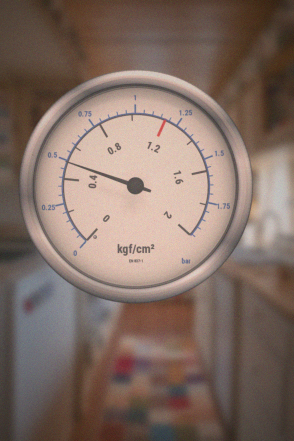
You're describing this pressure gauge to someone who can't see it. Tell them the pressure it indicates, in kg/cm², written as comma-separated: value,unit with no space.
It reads 0.5,kg/cm²
